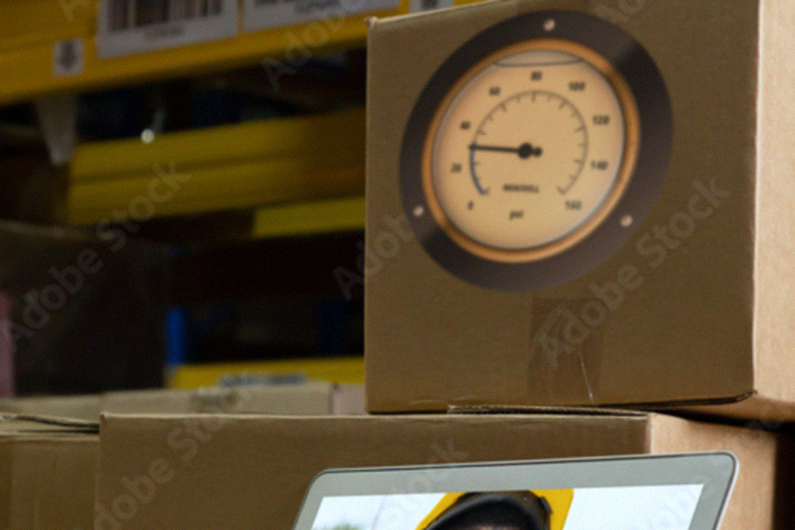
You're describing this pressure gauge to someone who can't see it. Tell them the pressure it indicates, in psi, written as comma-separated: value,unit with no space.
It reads 30,psi
